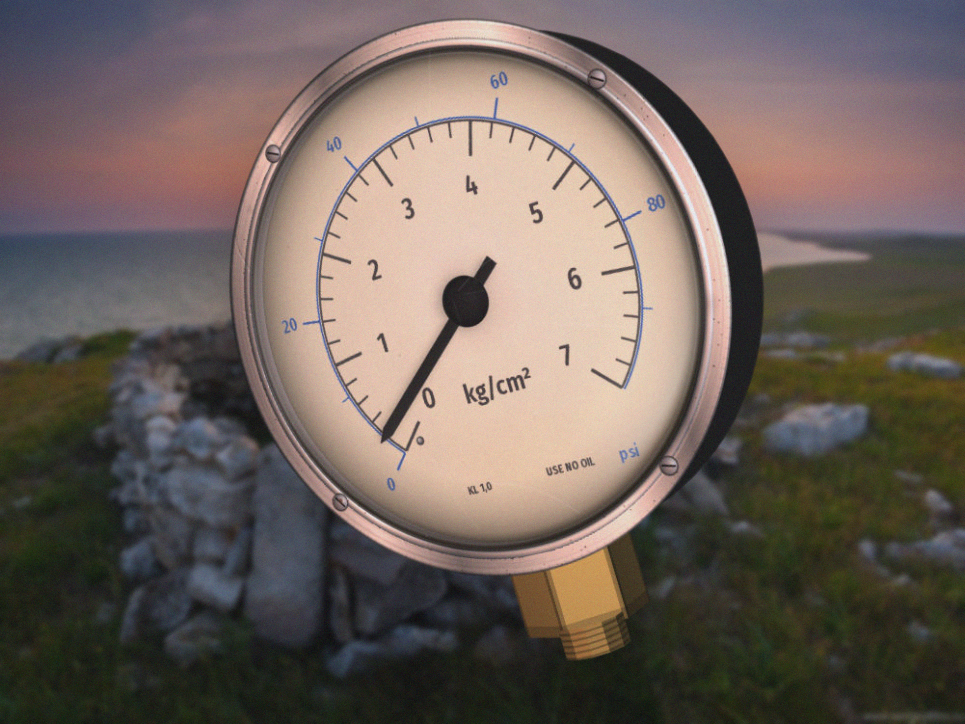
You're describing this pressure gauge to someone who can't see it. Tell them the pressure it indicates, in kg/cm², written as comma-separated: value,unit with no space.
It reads 0.2,kg/cm²
